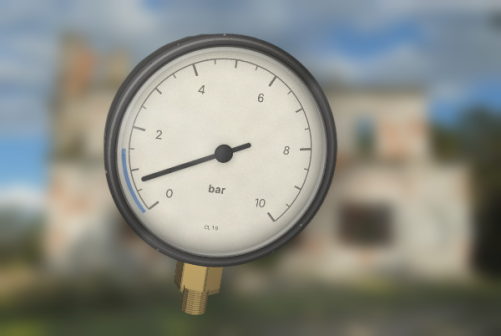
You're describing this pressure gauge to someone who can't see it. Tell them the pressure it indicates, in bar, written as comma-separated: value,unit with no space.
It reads 0.75,bar
